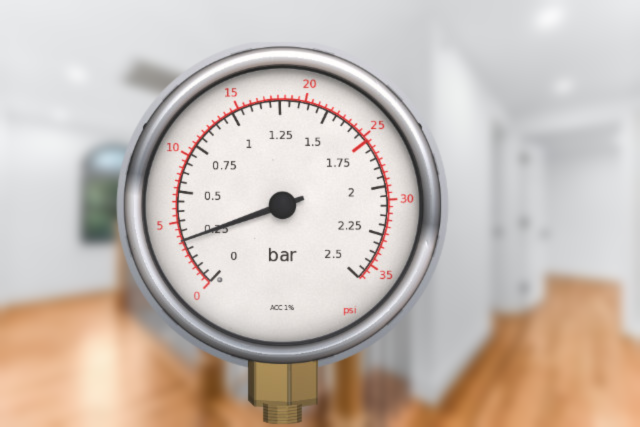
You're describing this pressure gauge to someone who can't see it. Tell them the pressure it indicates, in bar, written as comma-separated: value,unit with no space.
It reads 0.25,bar
